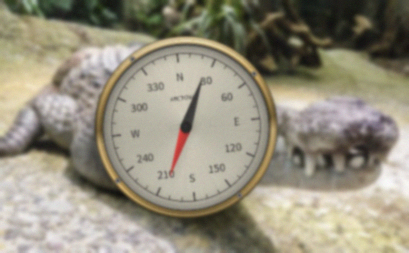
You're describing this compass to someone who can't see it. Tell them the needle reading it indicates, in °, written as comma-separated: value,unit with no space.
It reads 205,°
